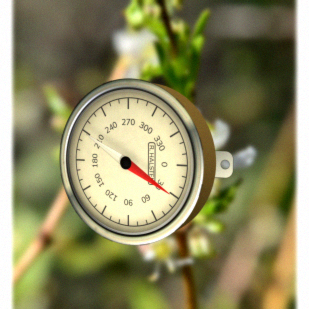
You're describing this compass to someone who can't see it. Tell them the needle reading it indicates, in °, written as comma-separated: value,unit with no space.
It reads 30,°
